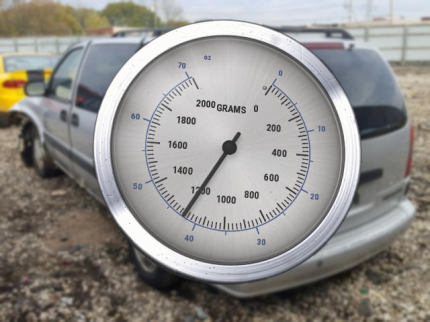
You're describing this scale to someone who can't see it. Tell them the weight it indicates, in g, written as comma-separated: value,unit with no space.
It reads 1200,g
